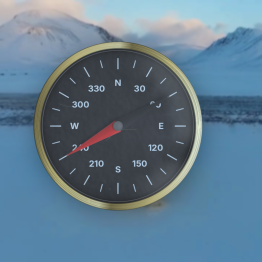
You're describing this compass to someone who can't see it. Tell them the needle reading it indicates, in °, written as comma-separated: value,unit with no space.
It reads 240,°
